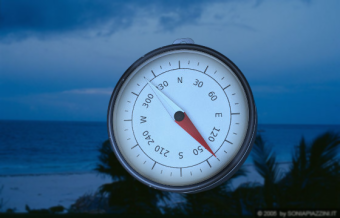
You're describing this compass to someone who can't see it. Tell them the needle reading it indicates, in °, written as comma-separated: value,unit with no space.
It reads 140,°
